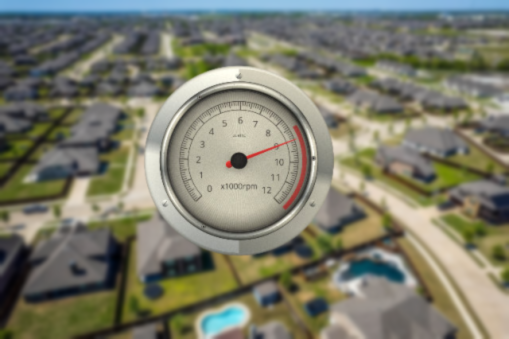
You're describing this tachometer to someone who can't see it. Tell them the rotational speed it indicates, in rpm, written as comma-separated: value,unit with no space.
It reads 9000,rpm
